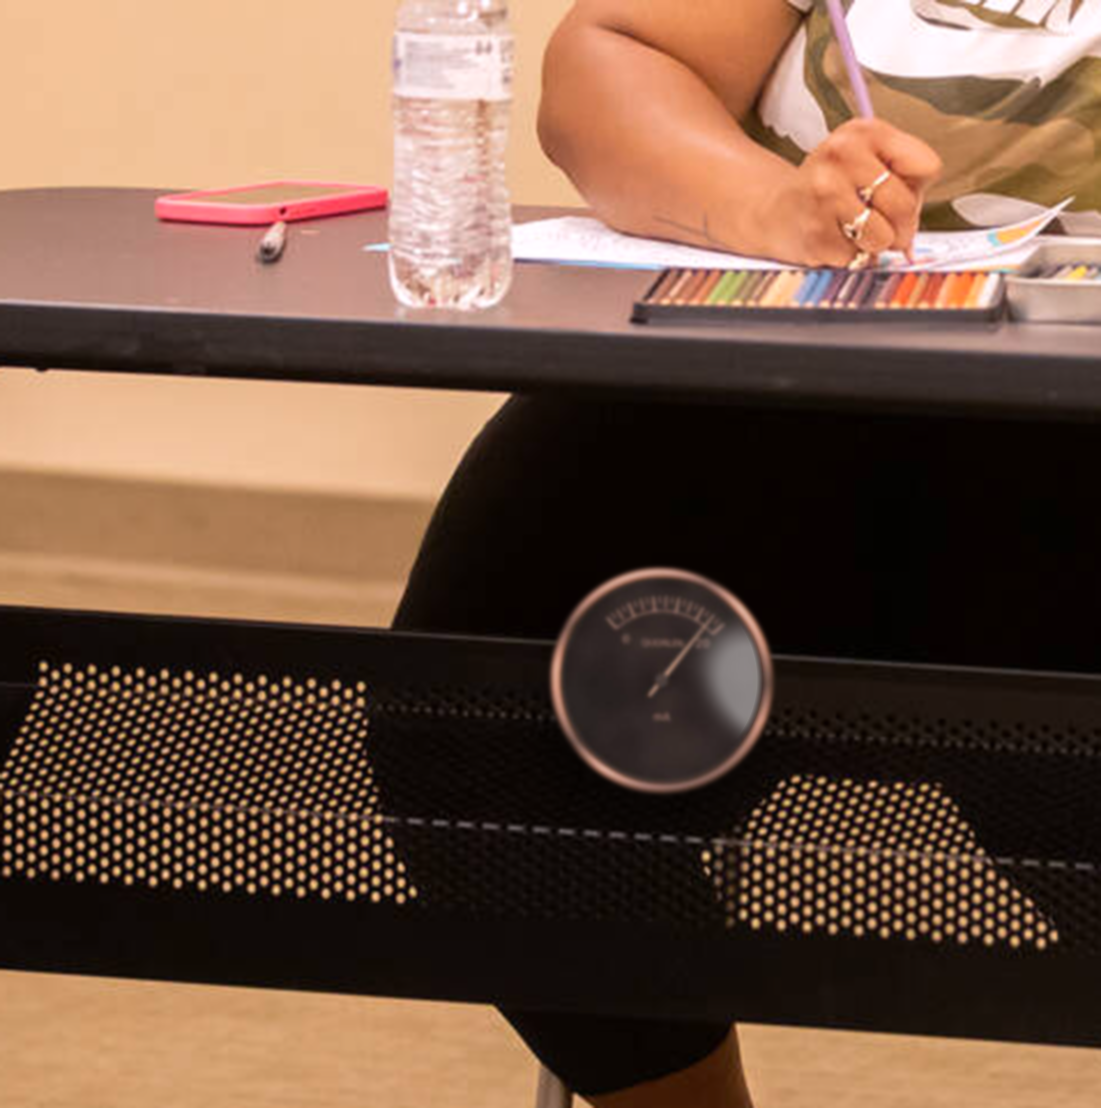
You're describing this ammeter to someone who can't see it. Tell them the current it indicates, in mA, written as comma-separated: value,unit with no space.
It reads 18,mA
